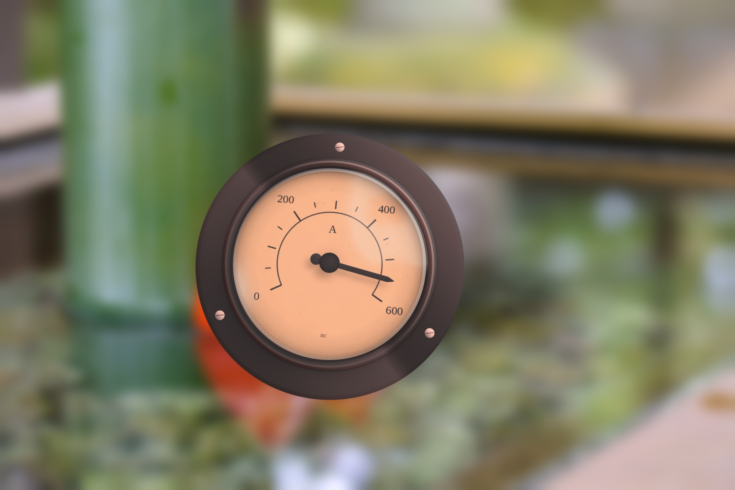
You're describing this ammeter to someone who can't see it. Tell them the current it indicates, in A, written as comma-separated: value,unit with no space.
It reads 550,A
